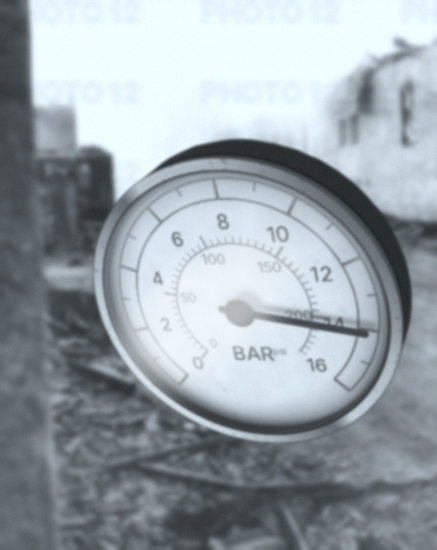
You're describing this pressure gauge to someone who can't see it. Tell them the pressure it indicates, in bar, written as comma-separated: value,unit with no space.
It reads 14,bar
